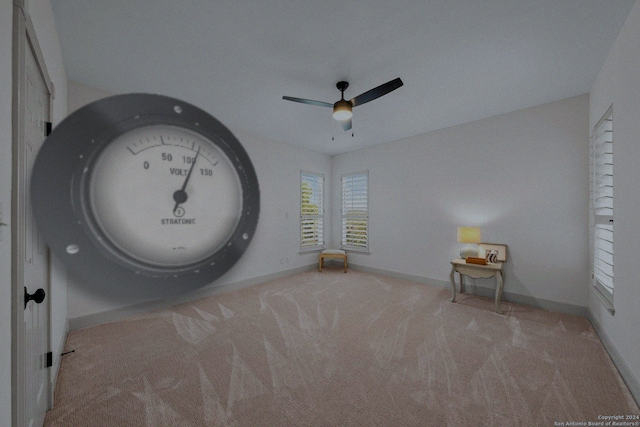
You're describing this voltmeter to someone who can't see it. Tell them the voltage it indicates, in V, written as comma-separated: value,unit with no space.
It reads 110,V
